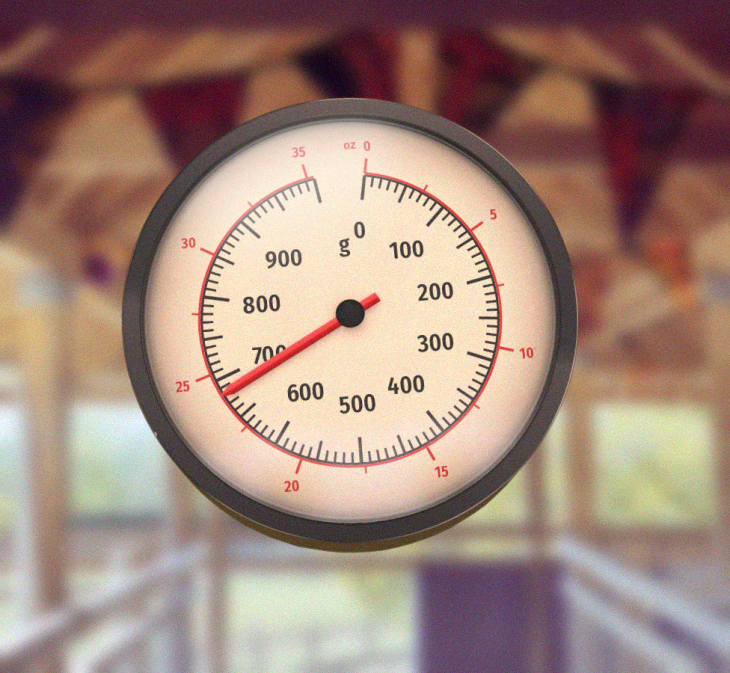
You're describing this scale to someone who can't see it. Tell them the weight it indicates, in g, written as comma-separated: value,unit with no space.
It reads 680,g
